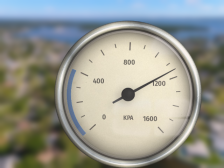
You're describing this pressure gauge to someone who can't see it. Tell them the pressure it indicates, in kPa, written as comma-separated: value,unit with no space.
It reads 1150,kPa
